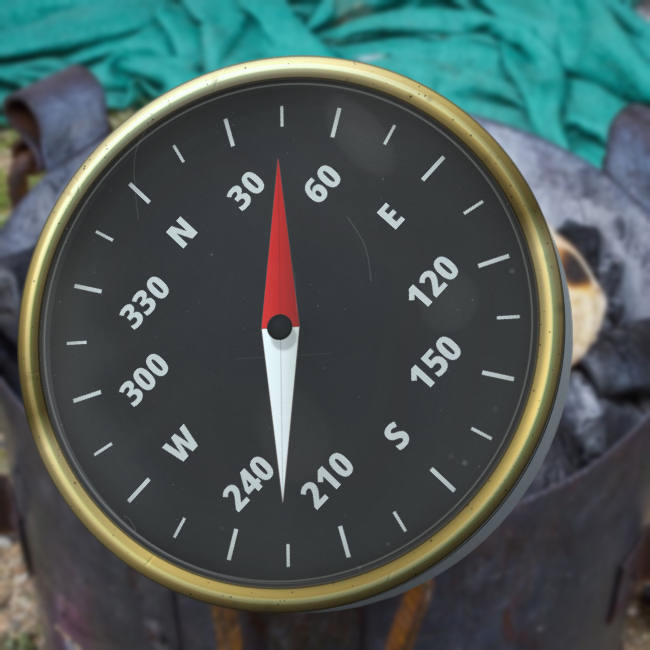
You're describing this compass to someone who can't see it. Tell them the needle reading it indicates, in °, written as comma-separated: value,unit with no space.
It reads 45,°
